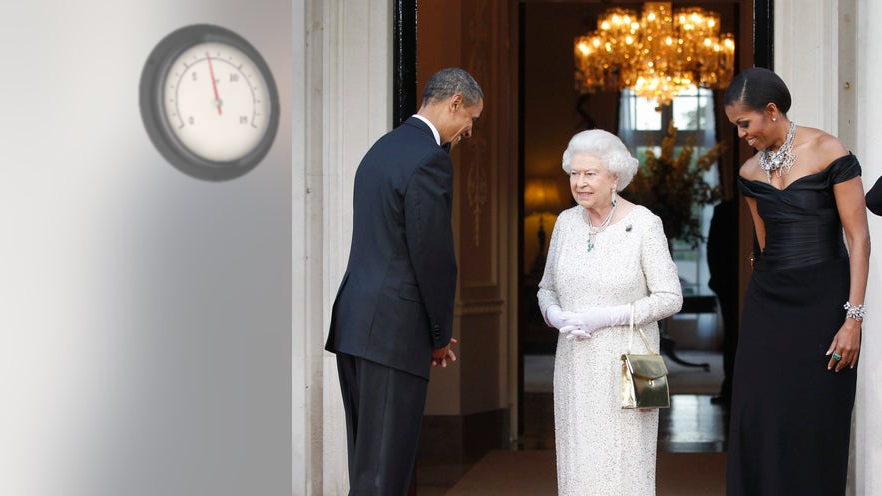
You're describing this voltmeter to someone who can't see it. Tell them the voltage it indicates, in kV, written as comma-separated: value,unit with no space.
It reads 7,kV
